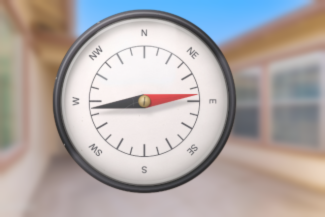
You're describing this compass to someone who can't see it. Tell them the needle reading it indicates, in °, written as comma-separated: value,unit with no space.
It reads 82.5,°
